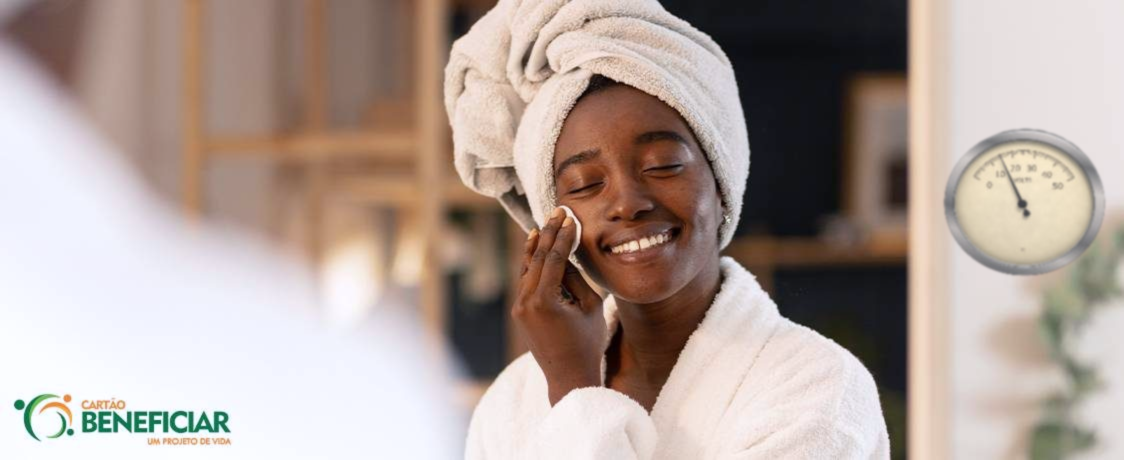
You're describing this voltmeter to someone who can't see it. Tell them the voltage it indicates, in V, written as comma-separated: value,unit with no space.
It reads 15,V
